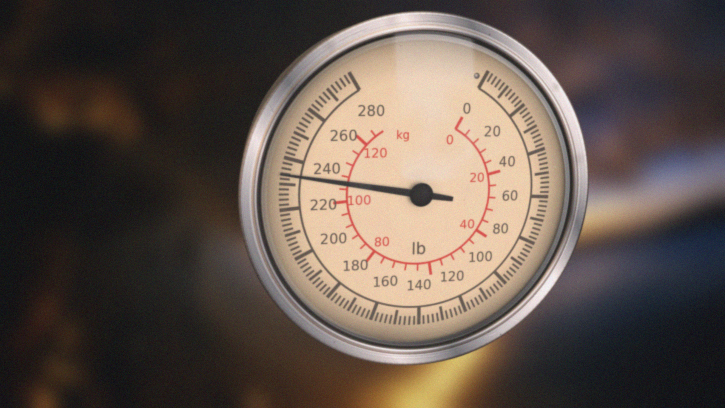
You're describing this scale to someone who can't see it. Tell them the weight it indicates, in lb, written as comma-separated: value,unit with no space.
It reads 234,lb
